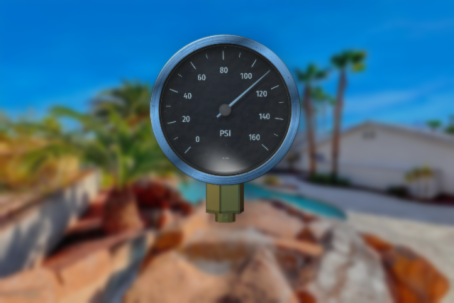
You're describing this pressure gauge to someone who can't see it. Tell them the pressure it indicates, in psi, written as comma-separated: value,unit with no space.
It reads 110,psi
